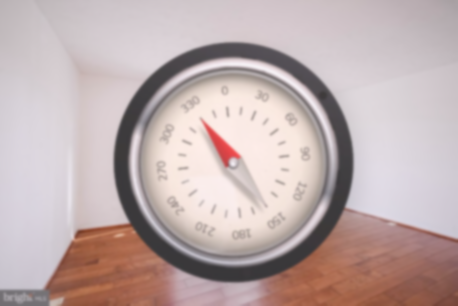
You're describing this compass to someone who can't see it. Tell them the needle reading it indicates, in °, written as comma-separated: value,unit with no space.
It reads 330,°
